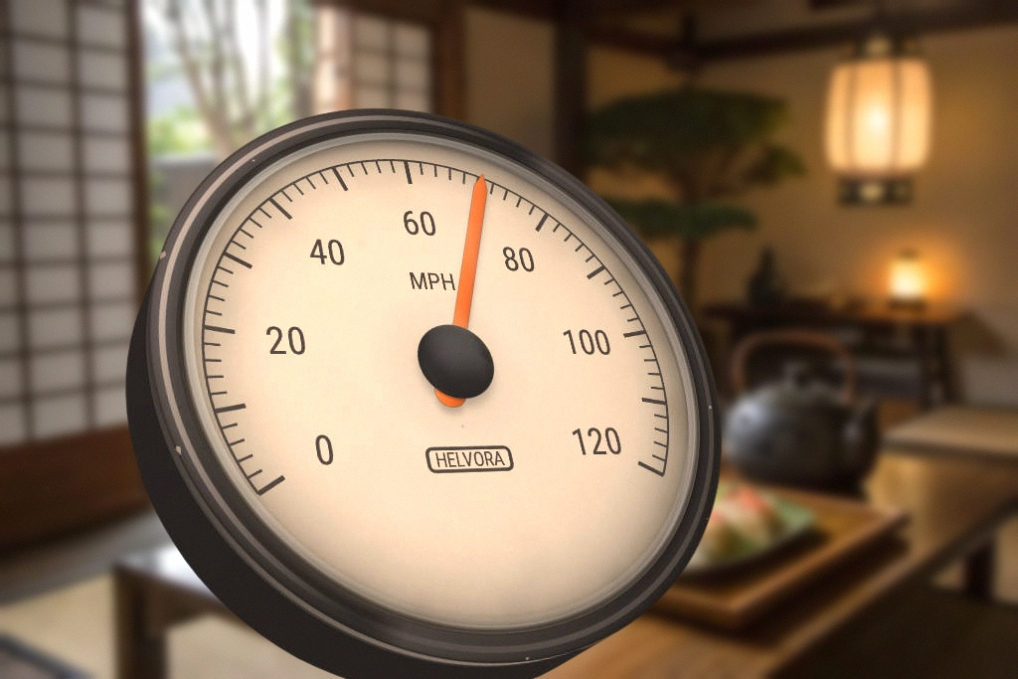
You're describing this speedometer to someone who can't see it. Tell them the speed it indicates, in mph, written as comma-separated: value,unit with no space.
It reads 70,mph
